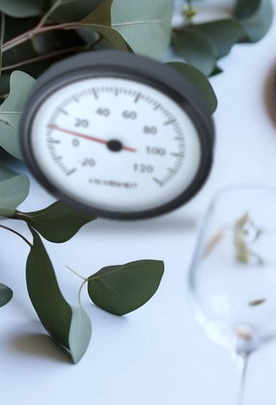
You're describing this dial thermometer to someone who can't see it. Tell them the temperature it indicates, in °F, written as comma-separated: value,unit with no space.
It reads 10,°F
